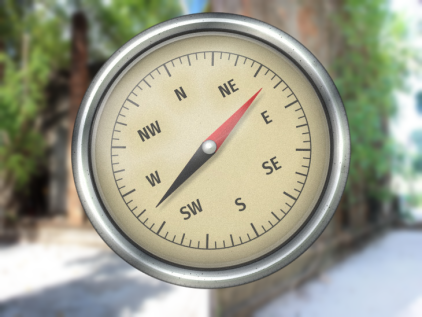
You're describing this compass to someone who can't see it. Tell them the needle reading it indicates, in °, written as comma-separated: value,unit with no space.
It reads 70,°
